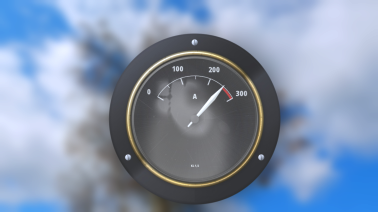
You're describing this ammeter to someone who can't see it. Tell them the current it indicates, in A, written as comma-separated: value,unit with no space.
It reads 250,A
